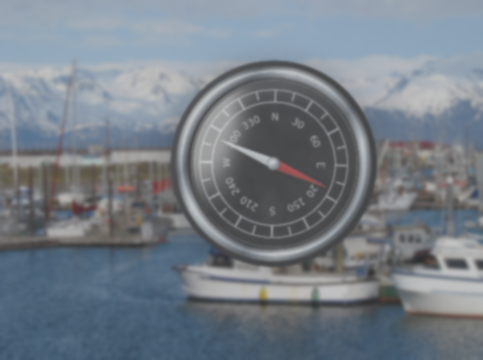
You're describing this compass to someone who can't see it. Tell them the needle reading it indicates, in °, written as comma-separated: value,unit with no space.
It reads 112.5,°
